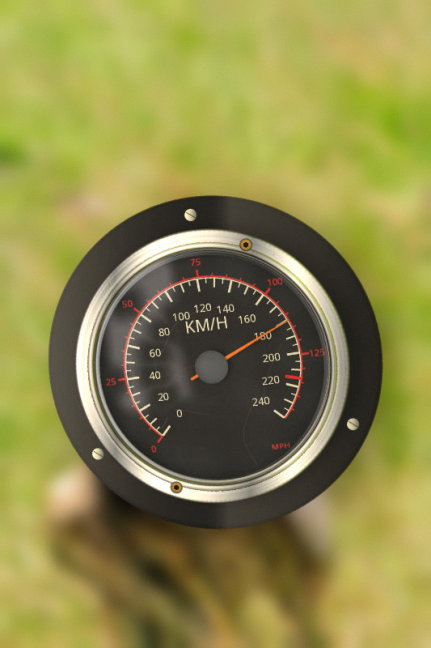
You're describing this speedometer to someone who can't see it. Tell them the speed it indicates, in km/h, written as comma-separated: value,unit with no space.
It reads 180,km/h
